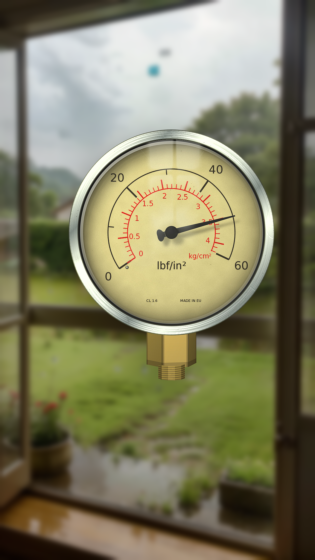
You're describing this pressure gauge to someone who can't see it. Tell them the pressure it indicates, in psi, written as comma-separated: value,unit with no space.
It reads 50,psi
